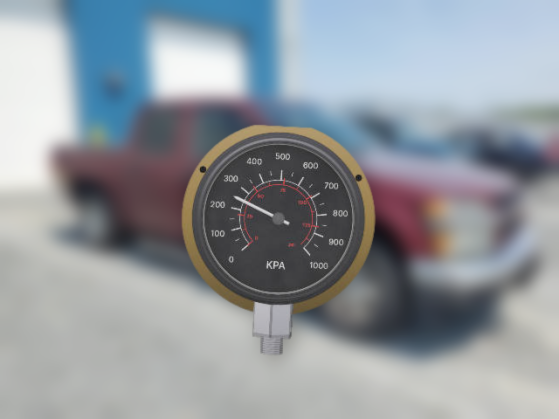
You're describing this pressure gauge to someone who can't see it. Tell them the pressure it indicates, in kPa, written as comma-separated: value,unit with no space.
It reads 250,kPa
